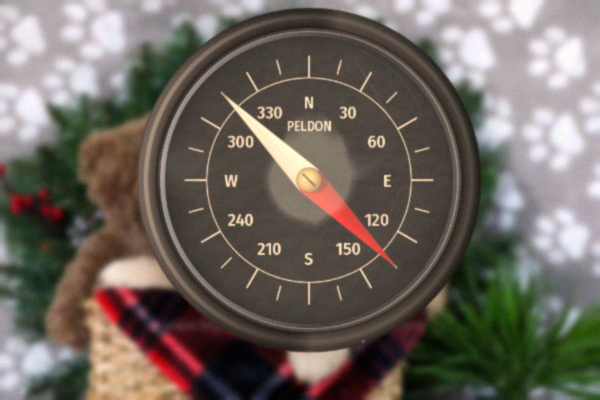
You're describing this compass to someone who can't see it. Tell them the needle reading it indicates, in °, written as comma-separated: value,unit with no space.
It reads 135,°
